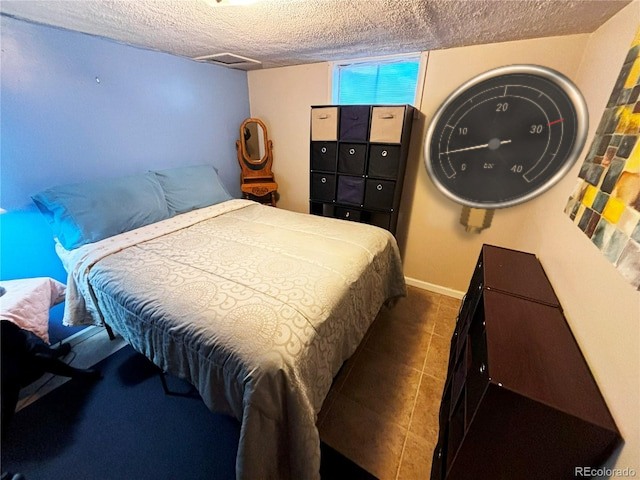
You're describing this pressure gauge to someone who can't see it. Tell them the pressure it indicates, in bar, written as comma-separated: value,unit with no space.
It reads 5,bar
